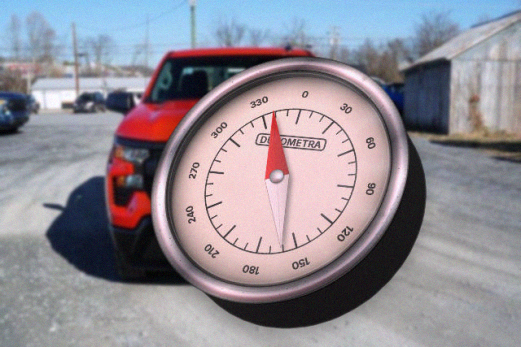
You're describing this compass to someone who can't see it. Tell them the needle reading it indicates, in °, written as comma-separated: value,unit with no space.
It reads 340,°
